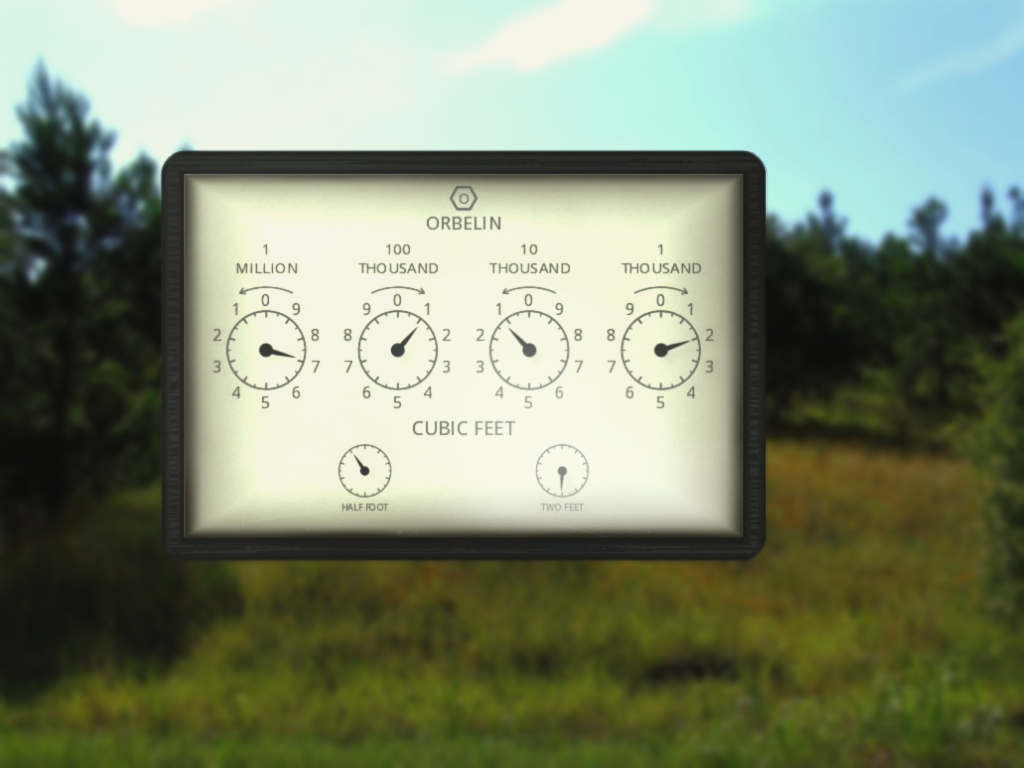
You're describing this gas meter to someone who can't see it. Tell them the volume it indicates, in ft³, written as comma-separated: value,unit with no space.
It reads 711200,ft³
